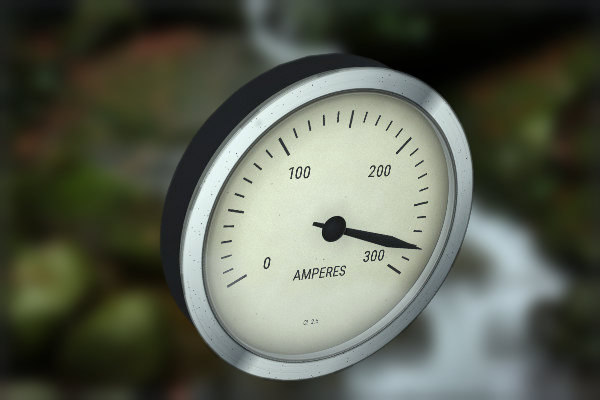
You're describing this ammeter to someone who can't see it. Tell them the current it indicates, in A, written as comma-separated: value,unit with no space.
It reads 280,A
